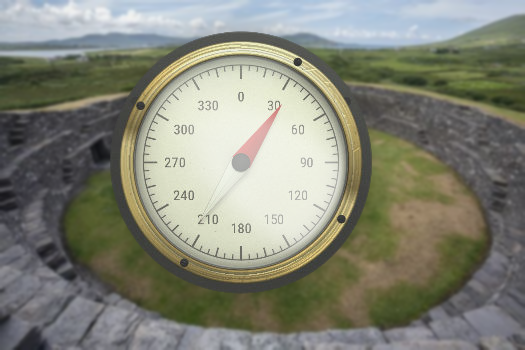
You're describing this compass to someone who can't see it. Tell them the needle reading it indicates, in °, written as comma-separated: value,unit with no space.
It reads 35,°
